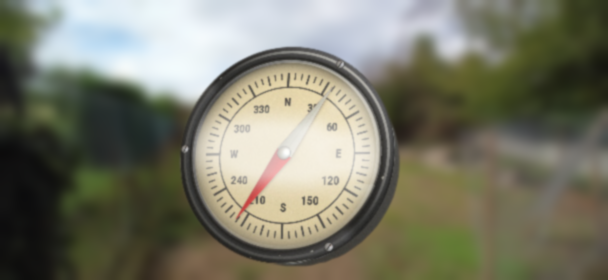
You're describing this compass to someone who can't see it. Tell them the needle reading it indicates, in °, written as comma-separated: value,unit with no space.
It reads 215,°
